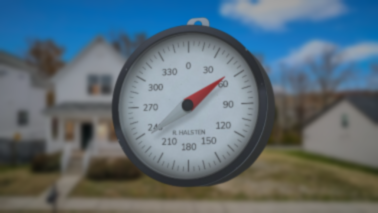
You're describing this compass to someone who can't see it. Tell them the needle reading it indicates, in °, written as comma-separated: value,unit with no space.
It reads 55,°
